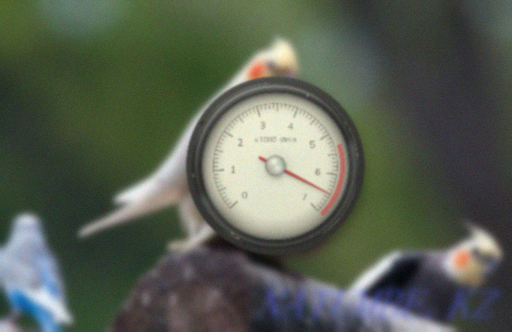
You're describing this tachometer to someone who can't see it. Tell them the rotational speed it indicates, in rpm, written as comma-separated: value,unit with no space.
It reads 6500,rpm
